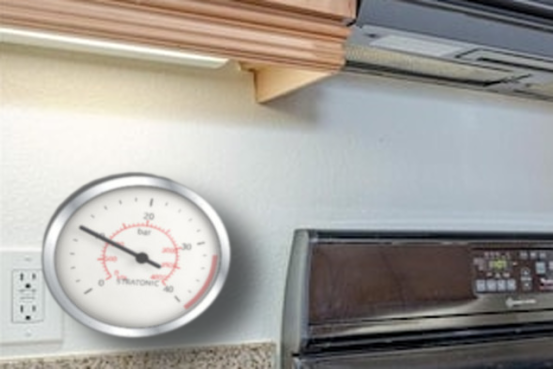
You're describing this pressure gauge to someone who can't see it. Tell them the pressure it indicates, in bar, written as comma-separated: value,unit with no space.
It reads 10,bar
